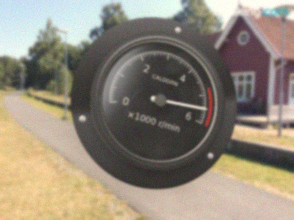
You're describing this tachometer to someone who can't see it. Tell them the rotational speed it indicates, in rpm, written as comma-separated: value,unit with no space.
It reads 5500,rpm
